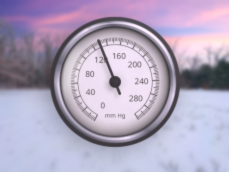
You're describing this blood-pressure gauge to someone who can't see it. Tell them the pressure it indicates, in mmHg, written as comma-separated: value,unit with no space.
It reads 130,mmHg
